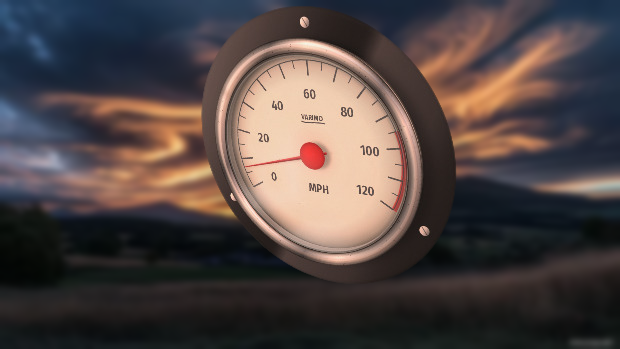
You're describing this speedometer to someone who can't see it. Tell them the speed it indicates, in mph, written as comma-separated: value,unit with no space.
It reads 7.5,mph
